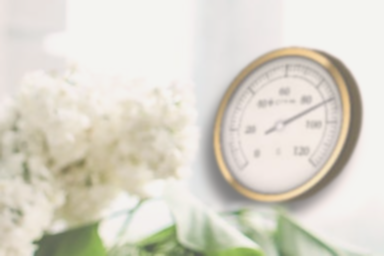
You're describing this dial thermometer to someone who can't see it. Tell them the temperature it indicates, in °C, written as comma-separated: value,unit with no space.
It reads 90,°C
